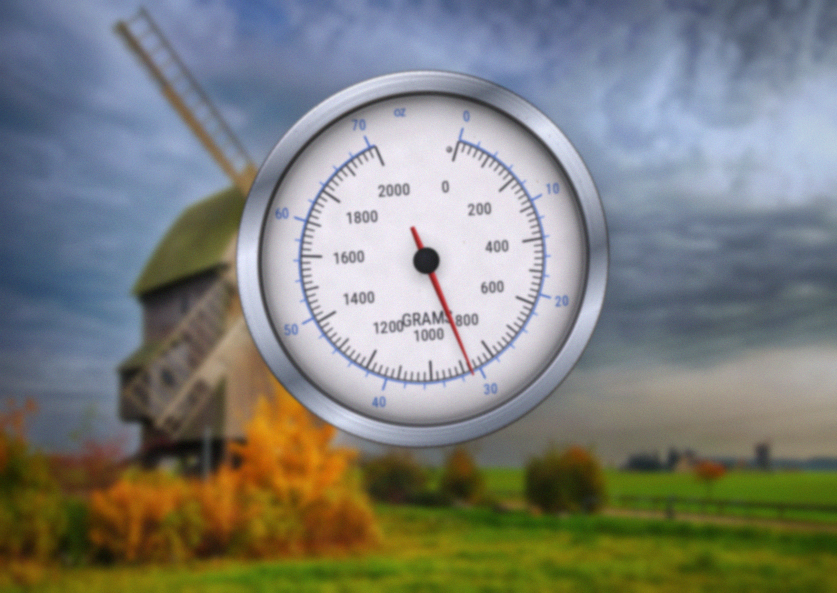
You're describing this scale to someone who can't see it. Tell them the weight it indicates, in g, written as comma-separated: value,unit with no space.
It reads 880,g
